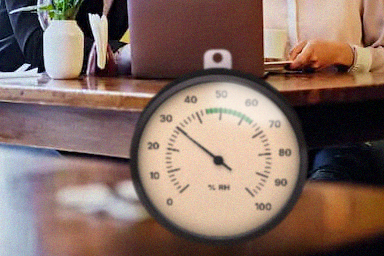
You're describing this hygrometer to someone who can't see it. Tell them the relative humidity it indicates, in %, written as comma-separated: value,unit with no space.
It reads 30,%
